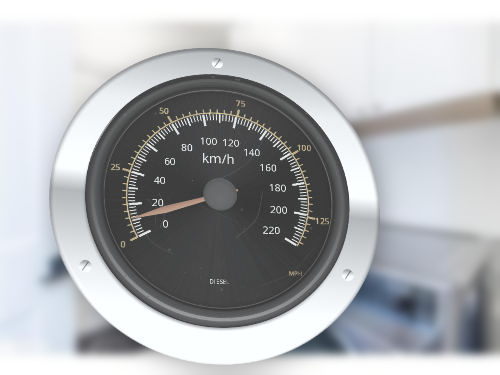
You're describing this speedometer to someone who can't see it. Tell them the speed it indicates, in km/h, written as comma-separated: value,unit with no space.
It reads 10,km/h
